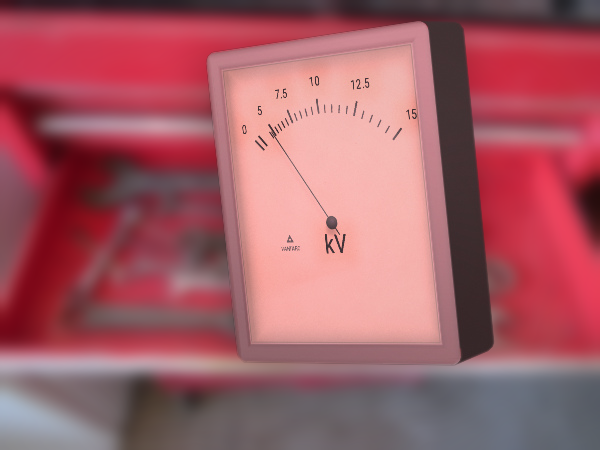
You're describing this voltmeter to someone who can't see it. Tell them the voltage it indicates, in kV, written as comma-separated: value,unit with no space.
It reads 5,kV
